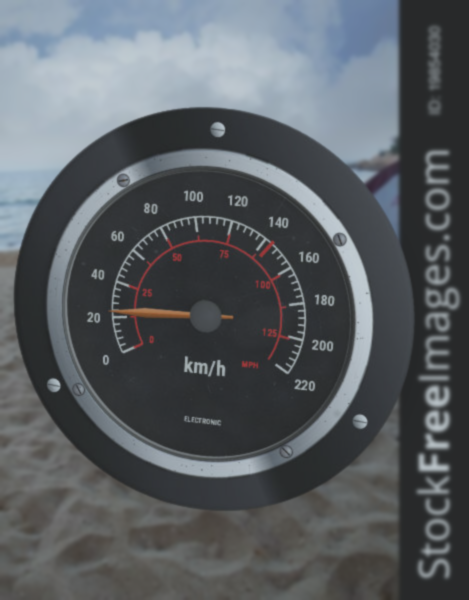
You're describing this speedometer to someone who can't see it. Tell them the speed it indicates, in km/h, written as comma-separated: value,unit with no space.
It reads 24,km/h
